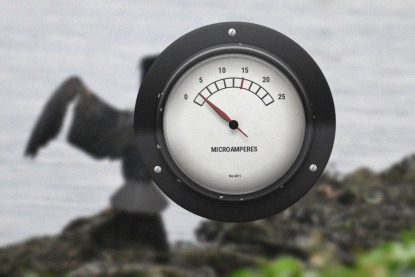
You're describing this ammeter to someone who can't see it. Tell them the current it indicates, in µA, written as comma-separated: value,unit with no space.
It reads 2.5,µA
